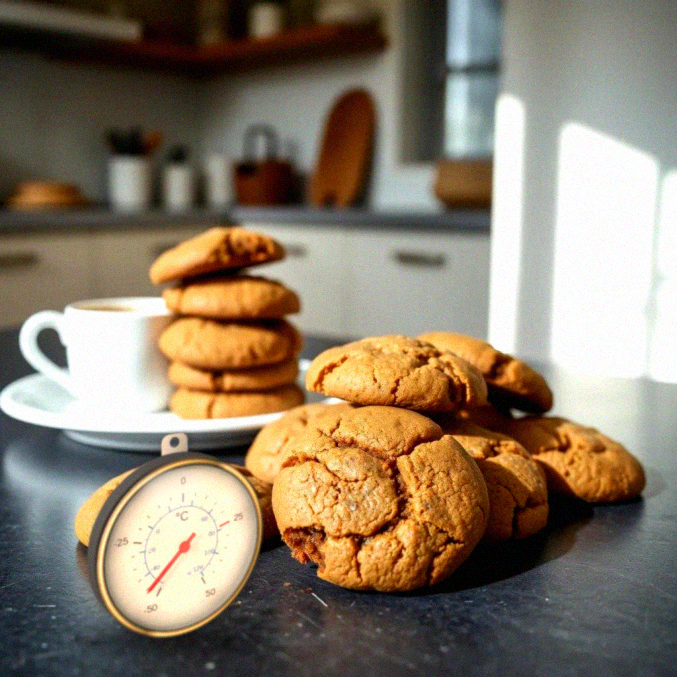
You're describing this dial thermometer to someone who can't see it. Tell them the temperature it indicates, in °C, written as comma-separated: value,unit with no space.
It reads -45,°C
